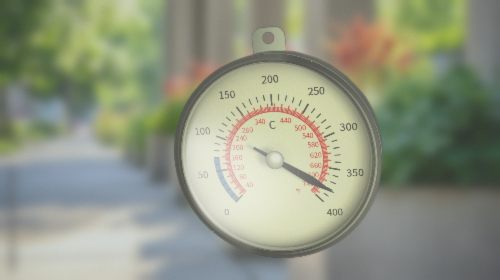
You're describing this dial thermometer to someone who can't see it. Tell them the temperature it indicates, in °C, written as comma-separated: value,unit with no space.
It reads 380,°C
